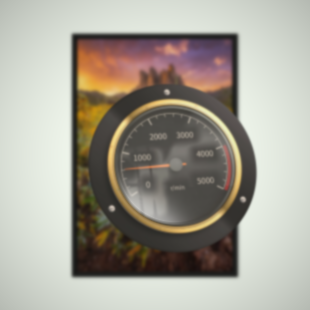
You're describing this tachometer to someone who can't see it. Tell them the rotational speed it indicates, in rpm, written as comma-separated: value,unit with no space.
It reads 600,rpm
